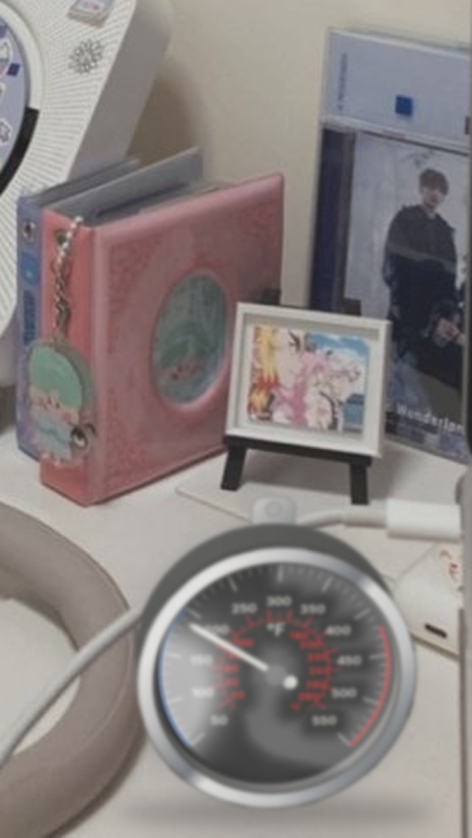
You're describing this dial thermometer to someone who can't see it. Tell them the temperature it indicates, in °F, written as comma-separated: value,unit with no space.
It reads 190,°F
